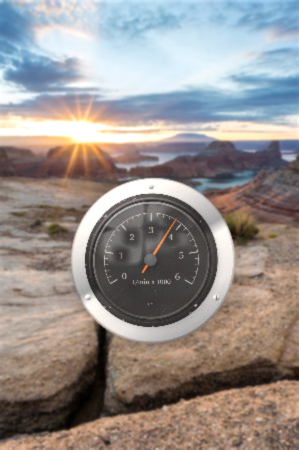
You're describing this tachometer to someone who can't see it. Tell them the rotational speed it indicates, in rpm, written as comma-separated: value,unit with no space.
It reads 3800,rpm
